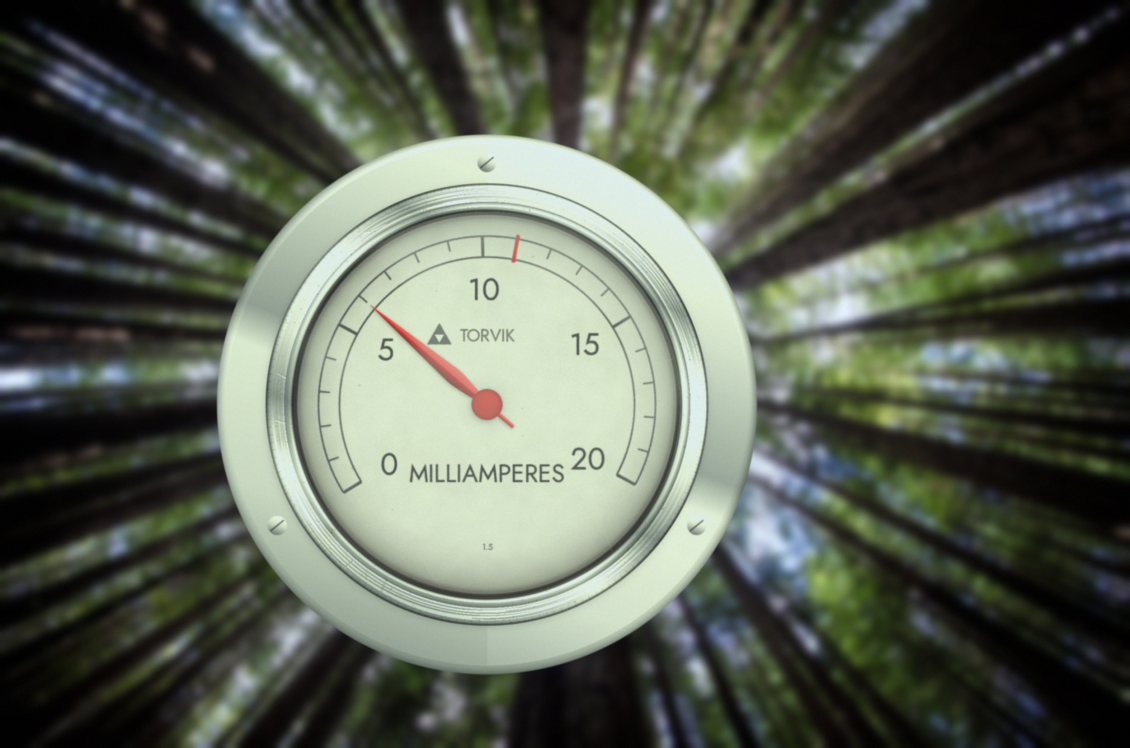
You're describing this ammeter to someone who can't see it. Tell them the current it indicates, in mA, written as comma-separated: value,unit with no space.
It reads 6,mA
